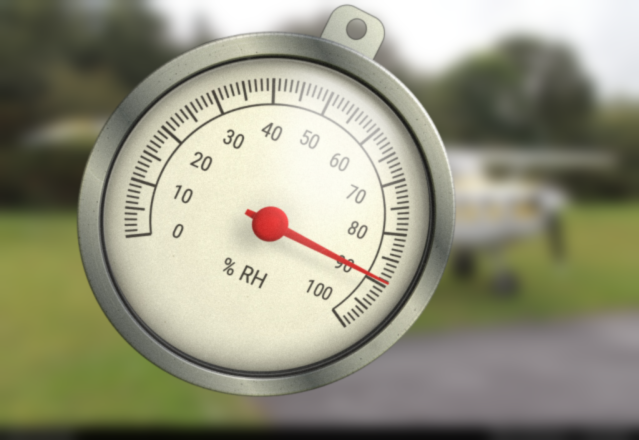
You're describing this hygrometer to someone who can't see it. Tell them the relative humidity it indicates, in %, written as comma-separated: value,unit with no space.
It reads 89,%
